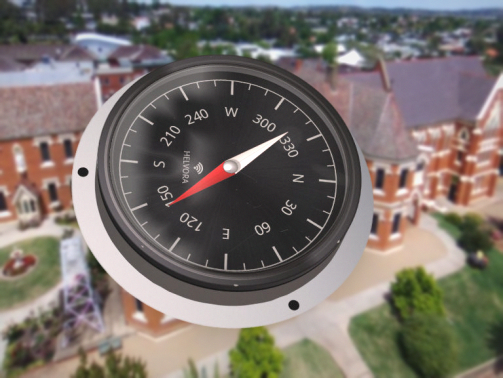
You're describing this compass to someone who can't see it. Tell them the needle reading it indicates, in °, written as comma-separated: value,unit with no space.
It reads 140,°
